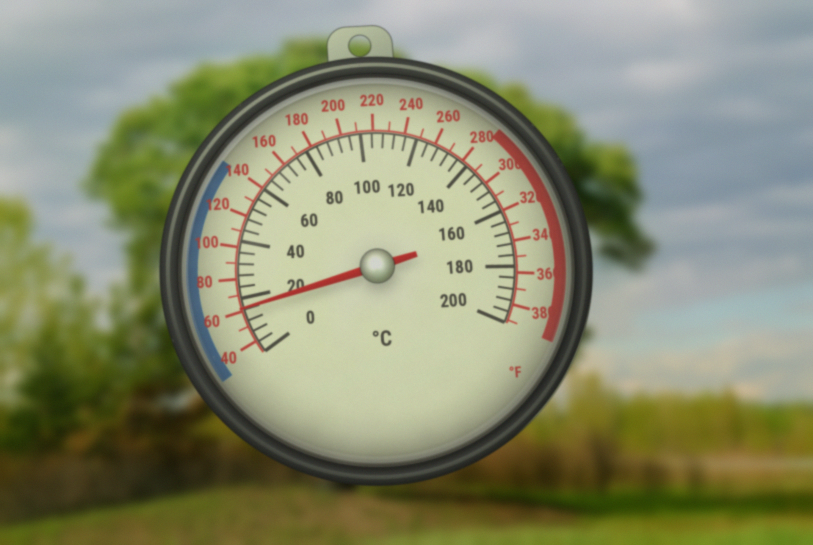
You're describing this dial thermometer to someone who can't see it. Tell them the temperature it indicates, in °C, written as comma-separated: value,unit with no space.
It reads 16,°C
